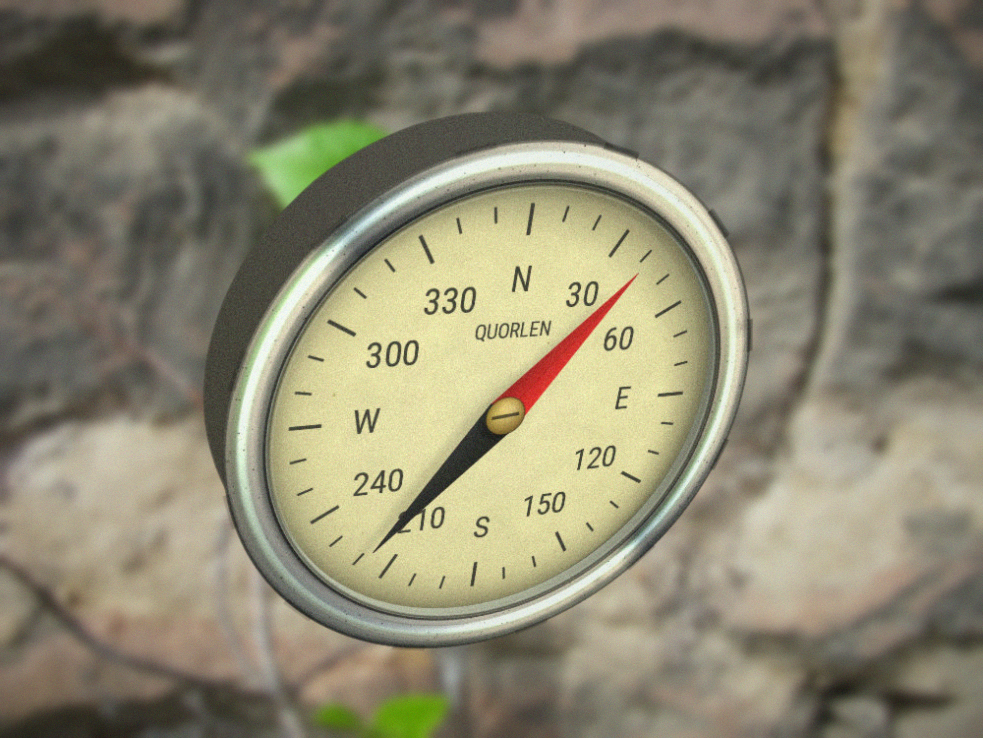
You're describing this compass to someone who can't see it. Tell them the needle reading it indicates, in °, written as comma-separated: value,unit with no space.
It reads 40,°
